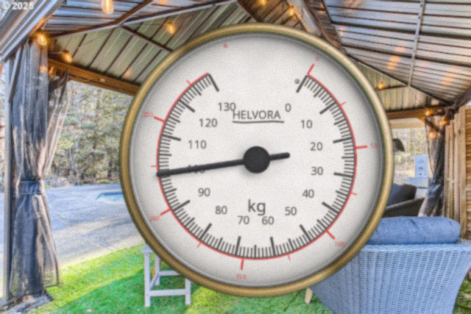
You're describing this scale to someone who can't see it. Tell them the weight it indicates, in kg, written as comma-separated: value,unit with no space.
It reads 100,kg
